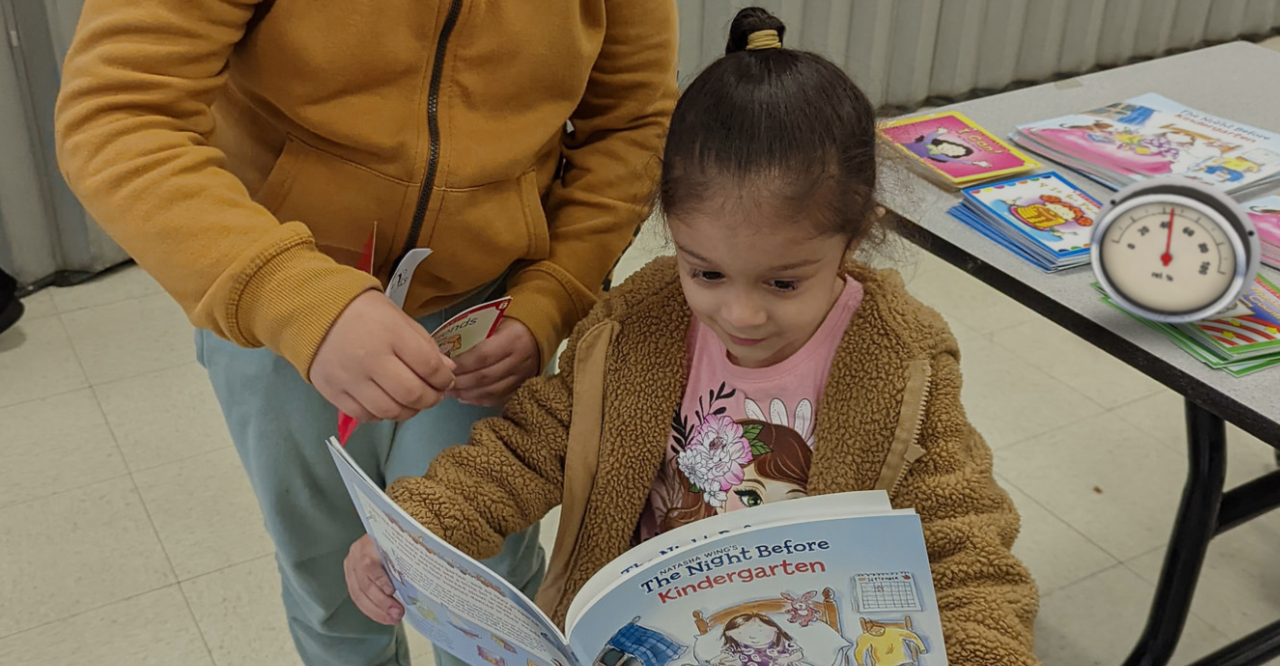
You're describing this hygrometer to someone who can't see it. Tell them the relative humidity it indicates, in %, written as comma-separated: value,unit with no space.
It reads 45,%
